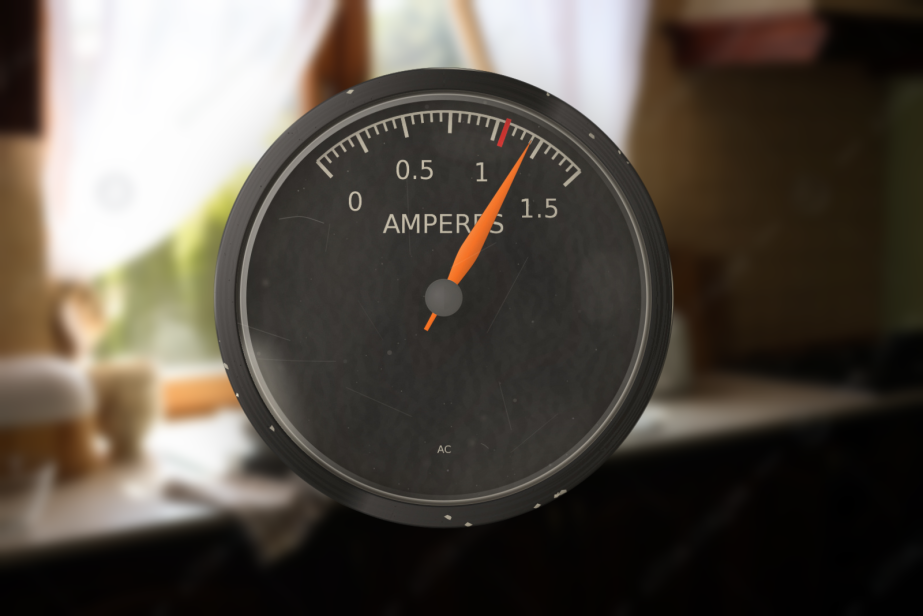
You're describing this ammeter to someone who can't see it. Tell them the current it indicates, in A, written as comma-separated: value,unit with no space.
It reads 1.2,A
